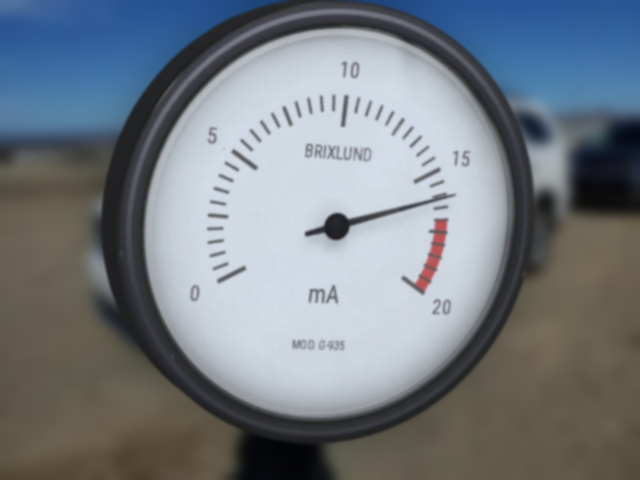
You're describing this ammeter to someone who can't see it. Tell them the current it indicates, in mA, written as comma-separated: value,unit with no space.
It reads 16,mA
